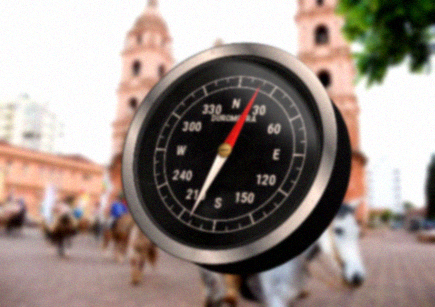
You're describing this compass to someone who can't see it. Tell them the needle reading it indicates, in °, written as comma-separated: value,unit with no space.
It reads 20,°
